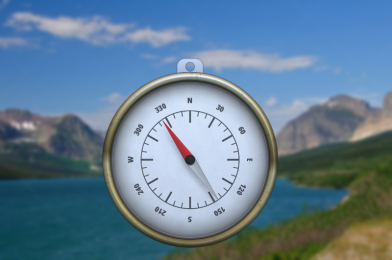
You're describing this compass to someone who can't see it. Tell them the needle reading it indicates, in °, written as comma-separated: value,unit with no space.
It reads 325,°
